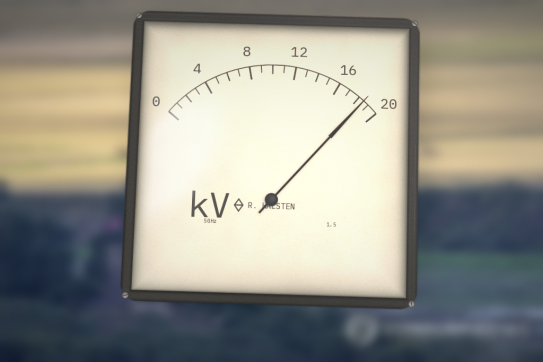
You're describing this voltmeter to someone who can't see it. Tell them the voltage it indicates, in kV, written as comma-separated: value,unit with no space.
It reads 18.5,kV
